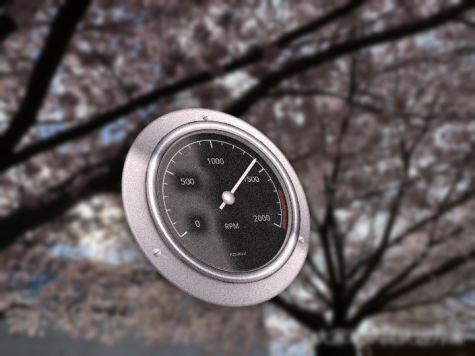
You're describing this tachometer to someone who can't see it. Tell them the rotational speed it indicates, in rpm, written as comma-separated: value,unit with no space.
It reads 1400,rpm
